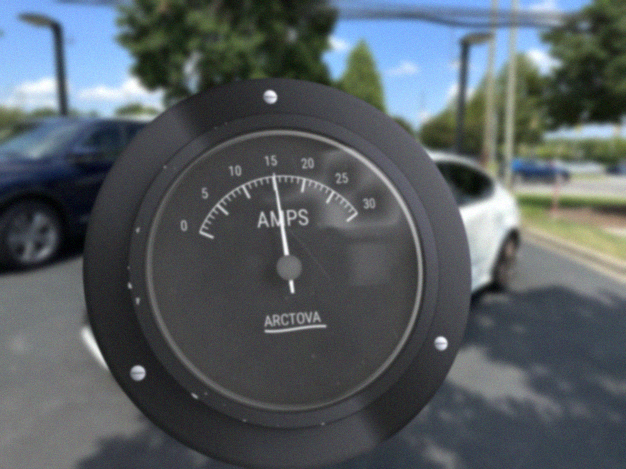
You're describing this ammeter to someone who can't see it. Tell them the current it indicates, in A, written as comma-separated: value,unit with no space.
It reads 15,A
